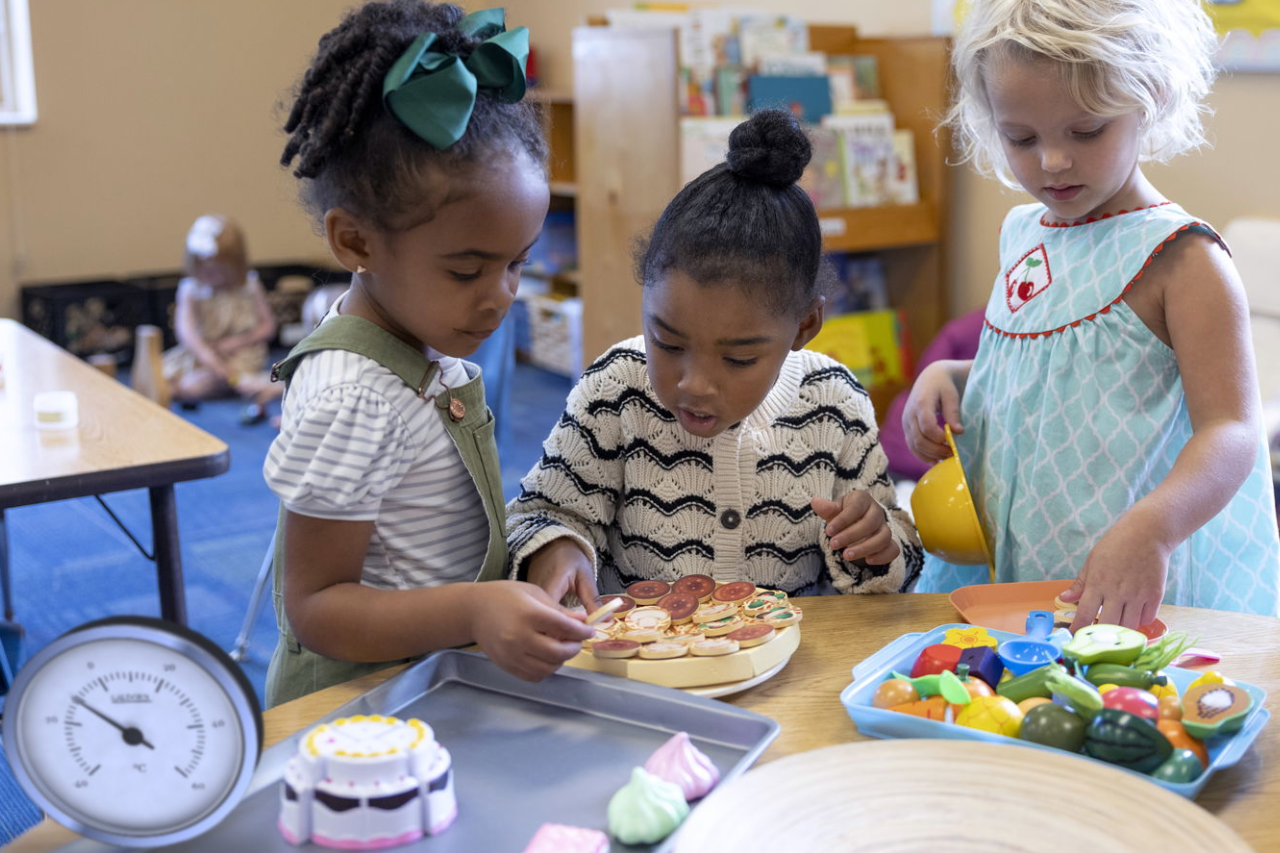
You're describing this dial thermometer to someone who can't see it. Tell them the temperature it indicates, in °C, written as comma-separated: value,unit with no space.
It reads -10,°C
